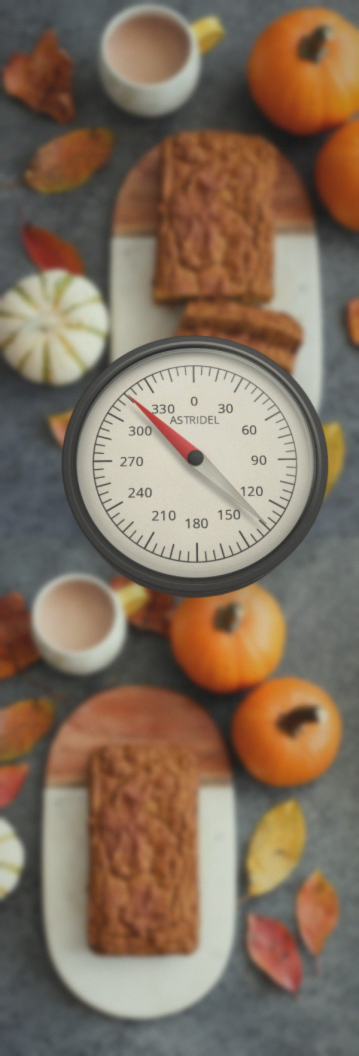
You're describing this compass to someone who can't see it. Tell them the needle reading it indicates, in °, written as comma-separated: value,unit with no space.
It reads 315,°
